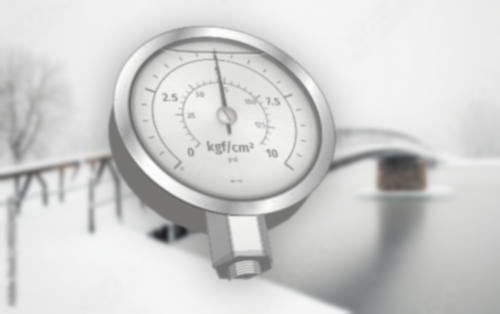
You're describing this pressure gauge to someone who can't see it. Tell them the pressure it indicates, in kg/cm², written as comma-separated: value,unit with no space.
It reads 5,kg/cm²
